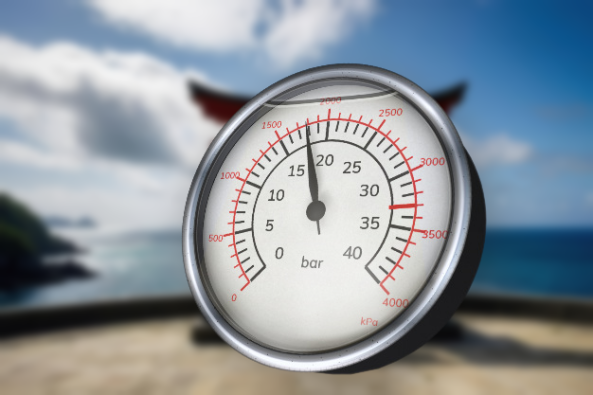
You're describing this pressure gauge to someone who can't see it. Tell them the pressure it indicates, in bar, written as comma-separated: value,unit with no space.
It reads 18,bar
